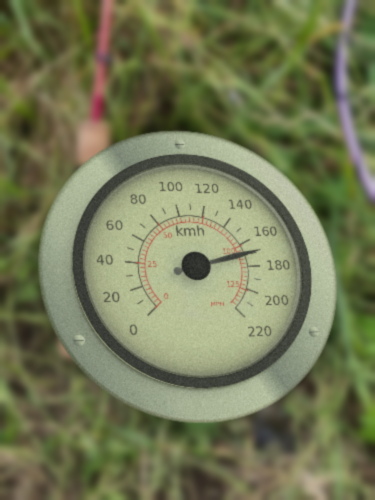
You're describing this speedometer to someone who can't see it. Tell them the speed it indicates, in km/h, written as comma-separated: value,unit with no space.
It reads 170,km/h
